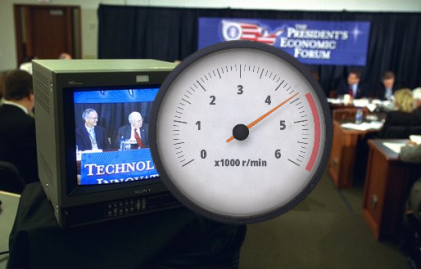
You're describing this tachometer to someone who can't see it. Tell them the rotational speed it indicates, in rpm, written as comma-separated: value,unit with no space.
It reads 4400,rpm
